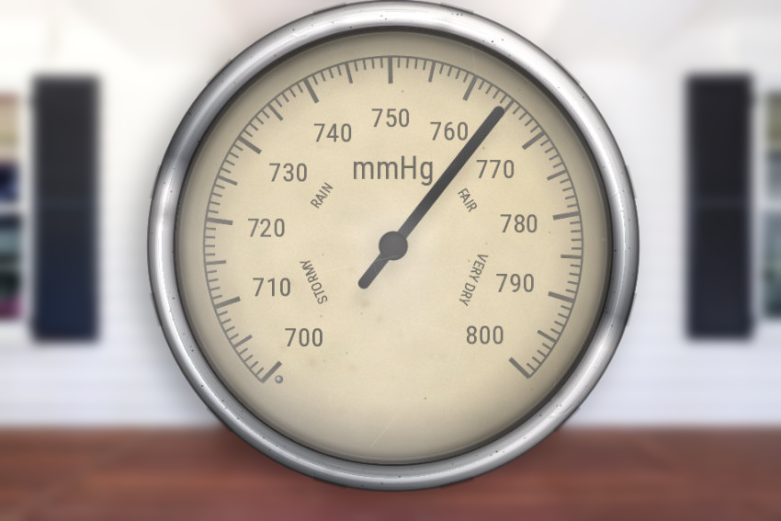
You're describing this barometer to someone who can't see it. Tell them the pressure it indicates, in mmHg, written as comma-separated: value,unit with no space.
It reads 764.5,mmHg
